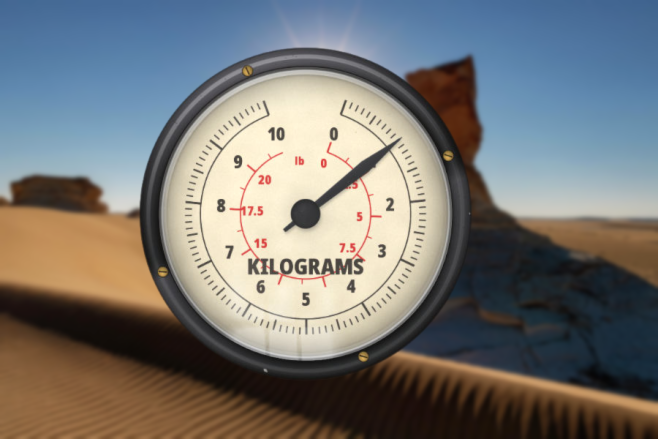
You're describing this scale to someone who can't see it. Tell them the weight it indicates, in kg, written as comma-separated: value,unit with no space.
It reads 1,kg
